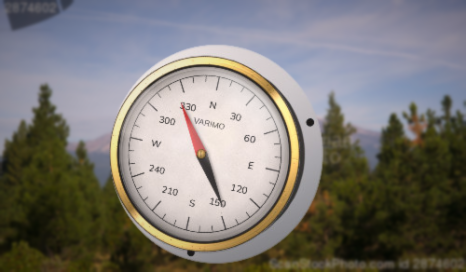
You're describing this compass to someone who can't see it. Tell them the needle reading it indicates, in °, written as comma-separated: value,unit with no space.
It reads 325,°
